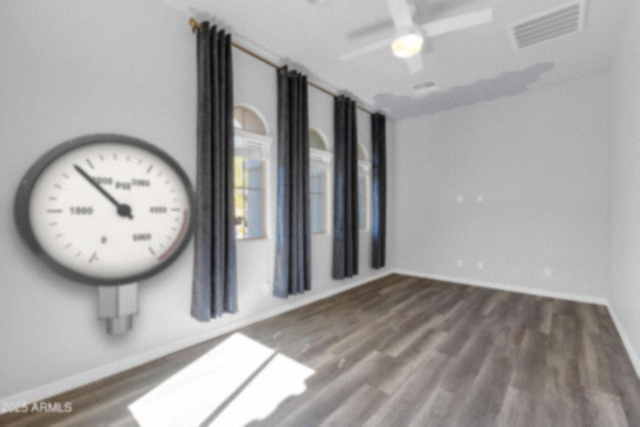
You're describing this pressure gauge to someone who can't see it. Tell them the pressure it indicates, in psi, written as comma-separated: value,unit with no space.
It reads 1800,psi
